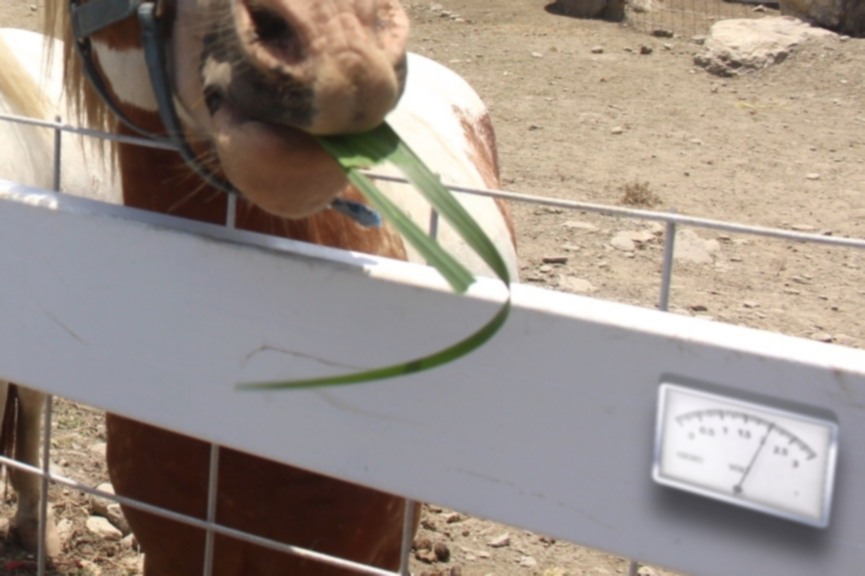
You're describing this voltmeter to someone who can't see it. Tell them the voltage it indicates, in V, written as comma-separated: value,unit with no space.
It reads 2,V
